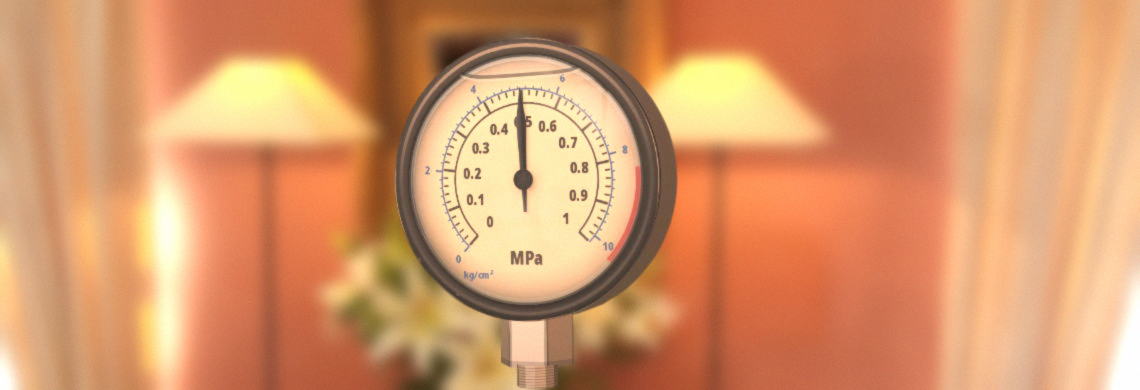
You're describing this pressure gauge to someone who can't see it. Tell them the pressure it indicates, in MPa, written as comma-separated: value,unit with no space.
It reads 0.5,MPa
